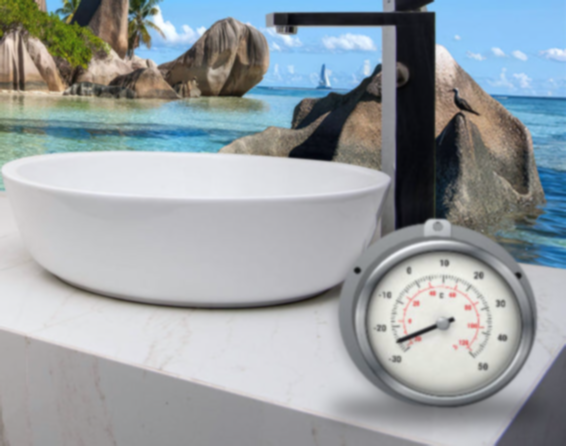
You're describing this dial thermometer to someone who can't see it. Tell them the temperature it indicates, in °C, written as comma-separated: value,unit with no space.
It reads -25,°C
